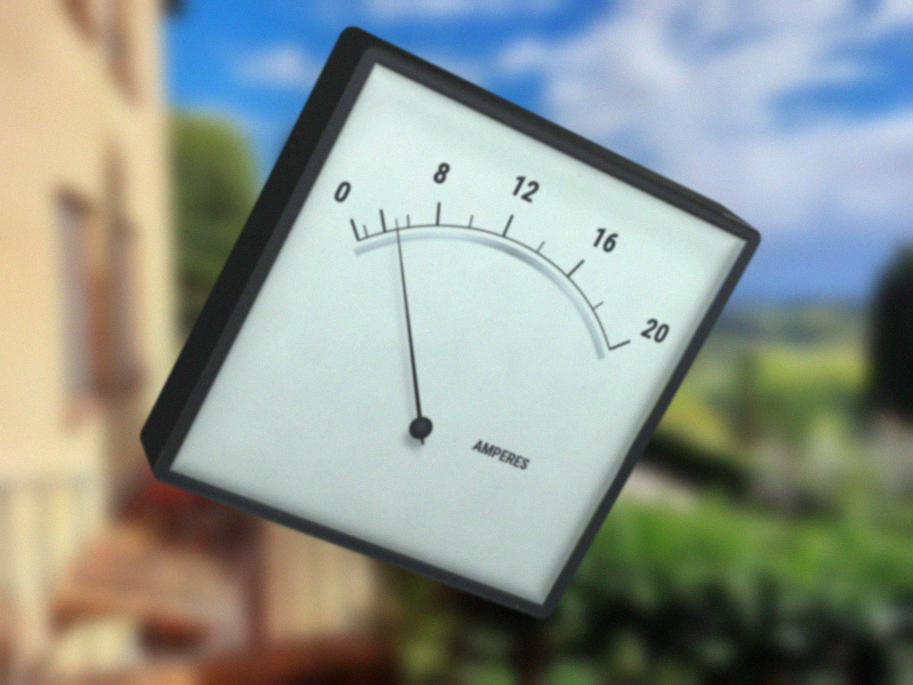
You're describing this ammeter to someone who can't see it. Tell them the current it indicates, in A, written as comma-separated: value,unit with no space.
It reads 5,A
